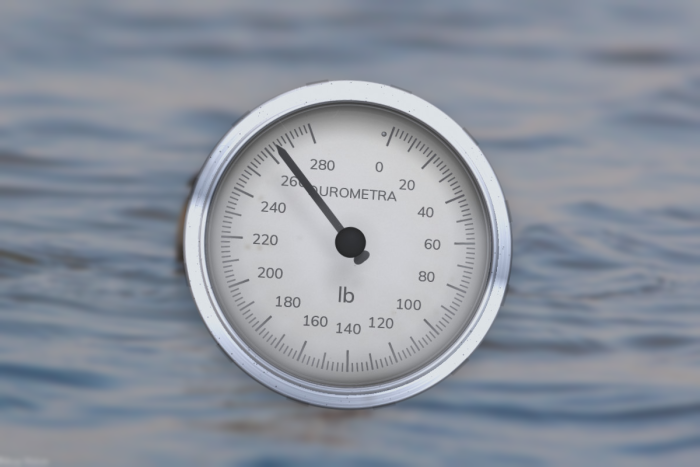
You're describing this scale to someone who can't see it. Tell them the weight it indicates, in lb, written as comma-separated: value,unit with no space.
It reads 264,lb
